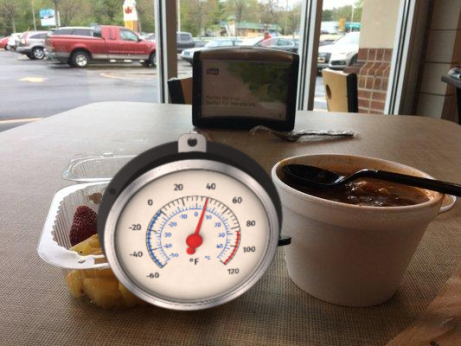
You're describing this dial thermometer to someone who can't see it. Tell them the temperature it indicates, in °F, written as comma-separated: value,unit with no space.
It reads 40,°F
